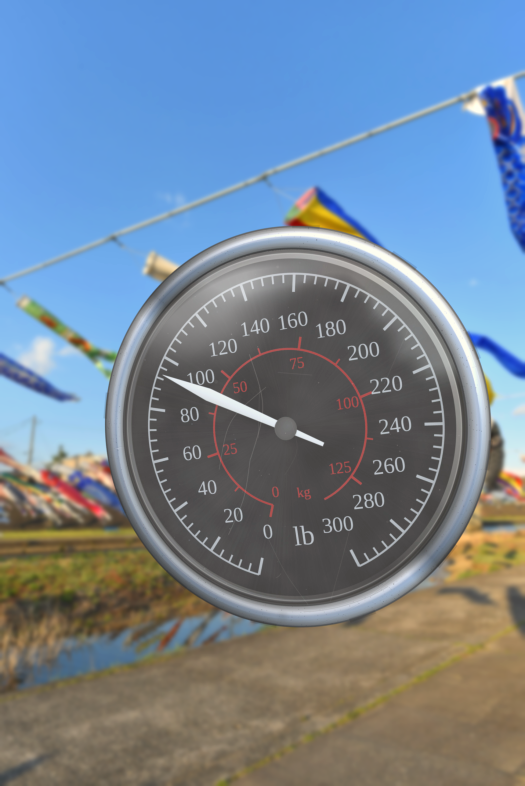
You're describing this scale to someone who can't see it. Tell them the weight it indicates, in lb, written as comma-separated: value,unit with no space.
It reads 94,lb
